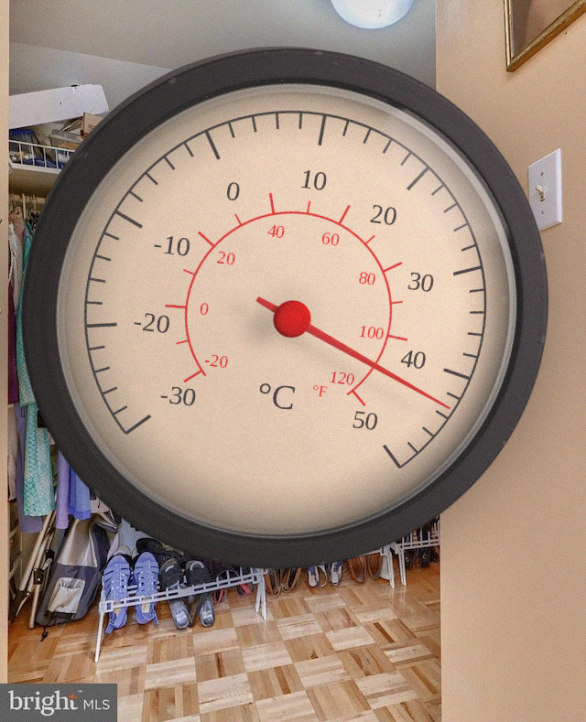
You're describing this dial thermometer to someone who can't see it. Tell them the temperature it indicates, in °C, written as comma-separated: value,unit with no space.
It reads 43,°C
